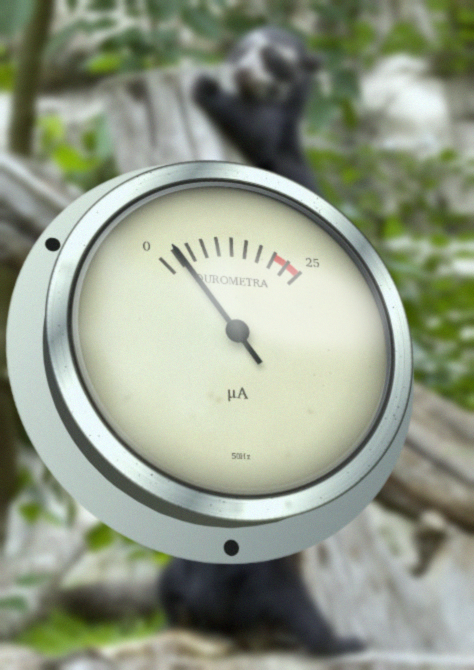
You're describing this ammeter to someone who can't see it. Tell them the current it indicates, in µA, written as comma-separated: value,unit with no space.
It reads 2.5,µA
